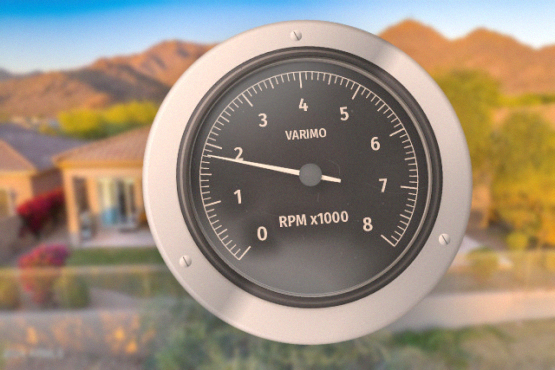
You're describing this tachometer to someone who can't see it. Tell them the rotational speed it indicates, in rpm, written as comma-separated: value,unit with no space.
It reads 1800,rpm
